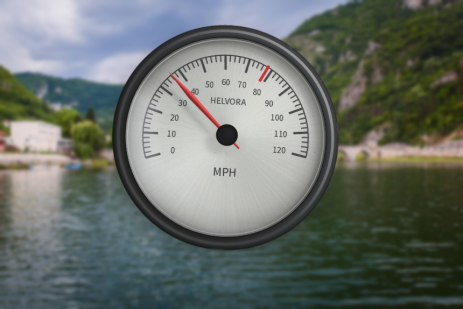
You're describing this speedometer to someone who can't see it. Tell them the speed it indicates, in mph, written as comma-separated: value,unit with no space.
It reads 36,mph
